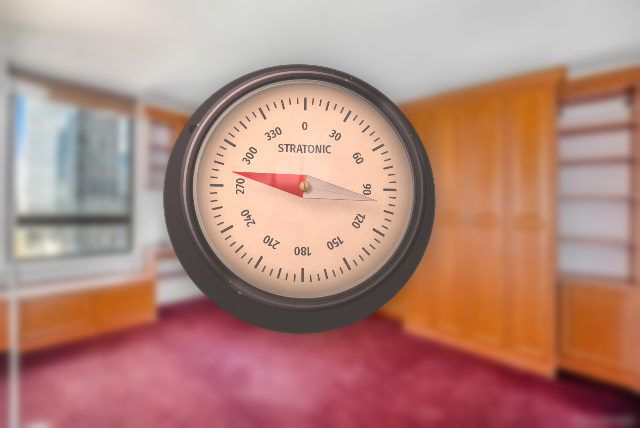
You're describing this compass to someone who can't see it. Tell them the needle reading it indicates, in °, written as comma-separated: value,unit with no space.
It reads 280,°
